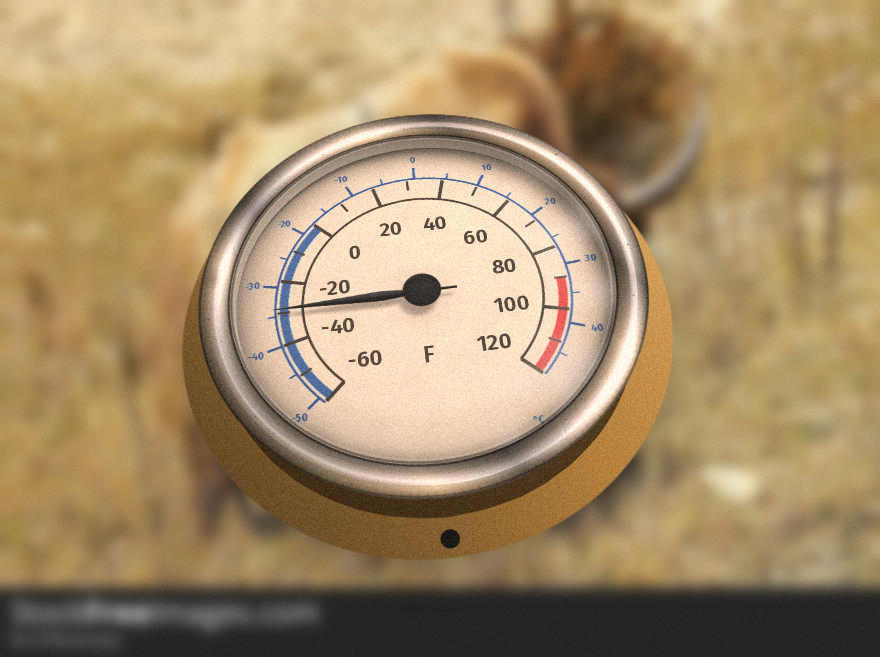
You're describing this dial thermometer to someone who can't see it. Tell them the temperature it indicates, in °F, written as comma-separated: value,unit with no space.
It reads -30,°F
